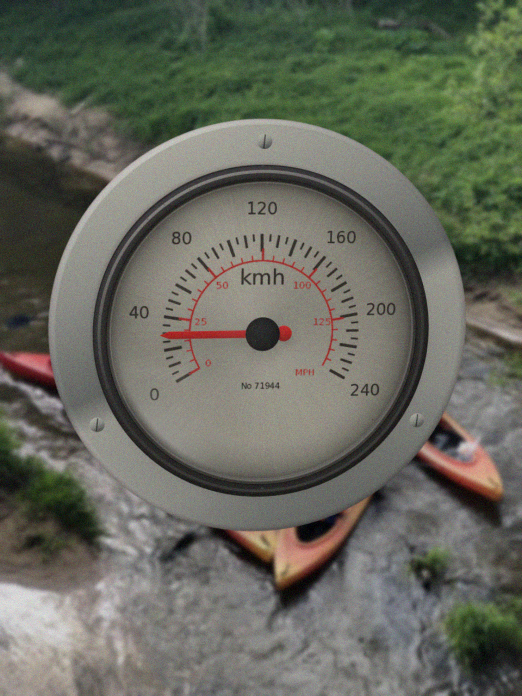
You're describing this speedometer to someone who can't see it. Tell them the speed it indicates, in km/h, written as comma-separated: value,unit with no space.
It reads 30,km/h
